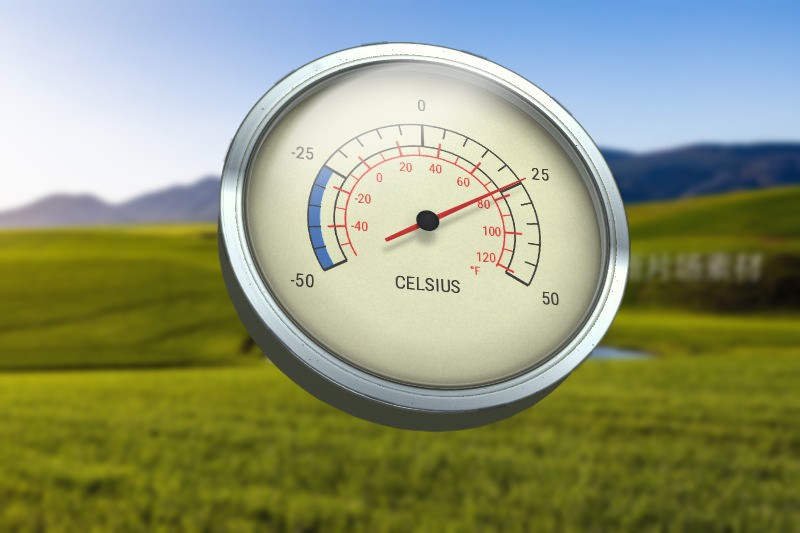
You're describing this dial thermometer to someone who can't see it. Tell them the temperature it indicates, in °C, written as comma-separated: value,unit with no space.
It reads 25,°C
